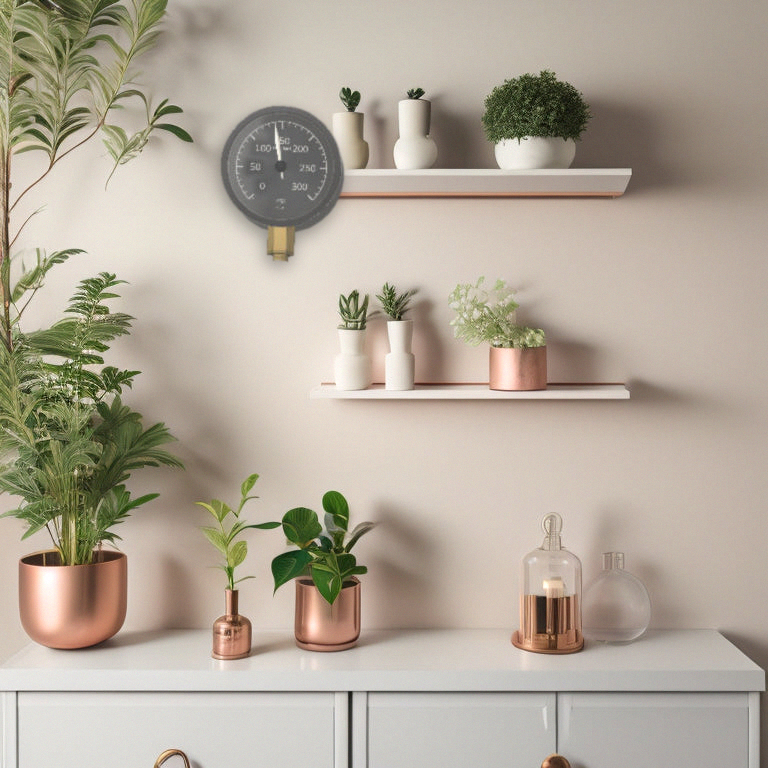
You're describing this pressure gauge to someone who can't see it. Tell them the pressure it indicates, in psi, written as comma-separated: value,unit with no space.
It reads 140,psi
